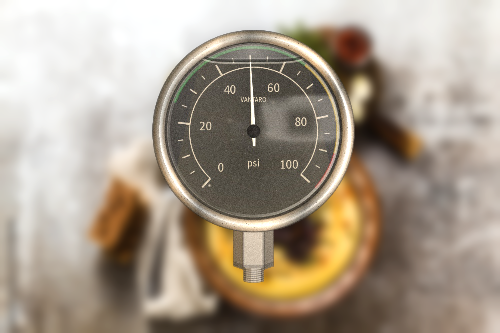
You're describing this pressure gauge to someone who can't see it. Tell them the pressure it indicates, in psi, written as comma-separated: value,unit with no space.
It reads 50,psi
